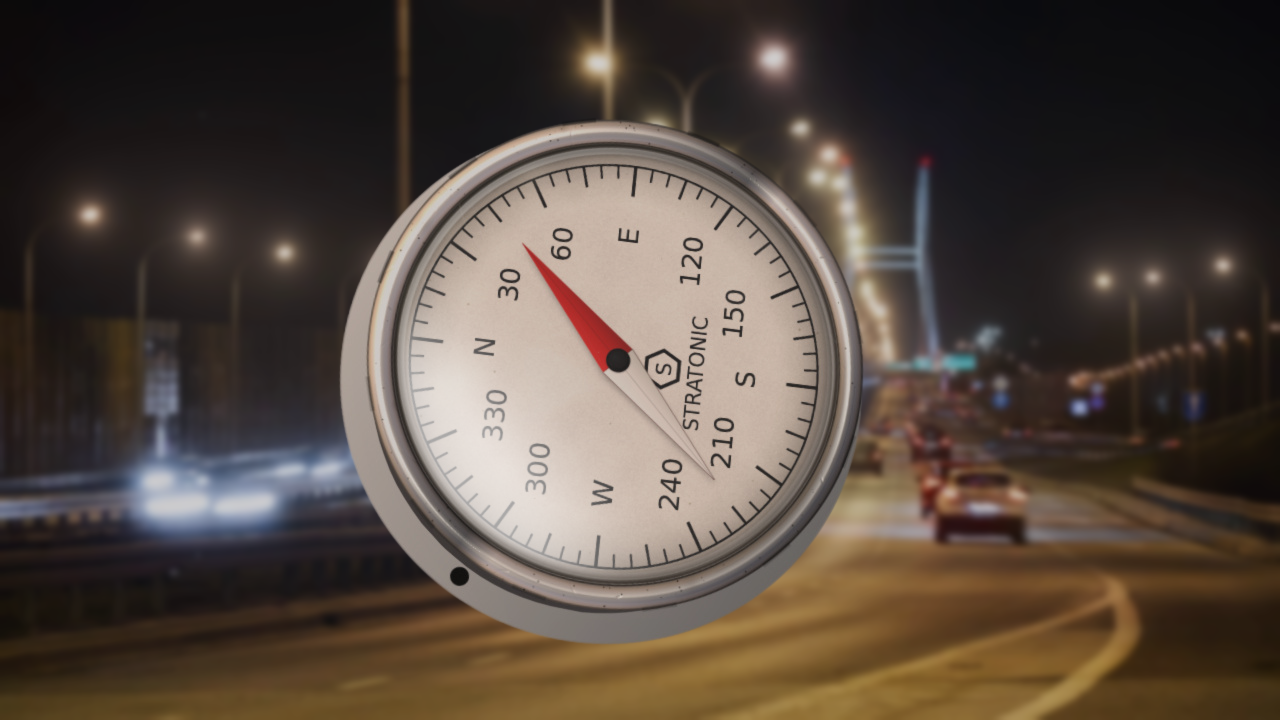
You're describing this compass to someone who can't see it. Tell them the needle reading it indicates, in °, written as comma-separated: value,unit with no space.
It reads 45,°
